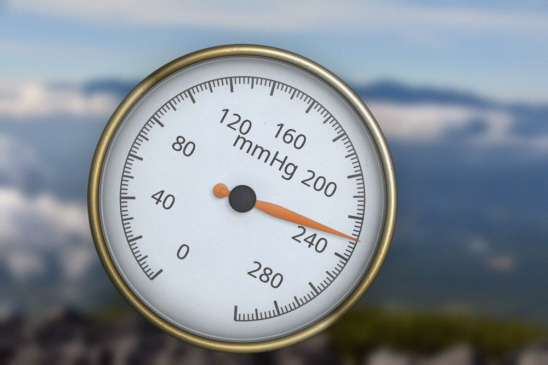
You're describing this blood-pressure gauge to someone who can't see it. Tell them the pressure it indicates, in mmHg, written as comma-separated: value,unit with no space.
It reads 230,mmHg
